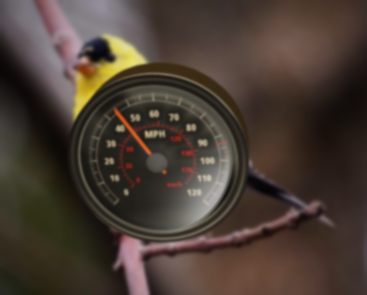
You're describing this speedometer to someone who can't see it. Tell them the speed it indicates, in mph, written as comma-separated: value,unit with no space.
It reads 45,mph
